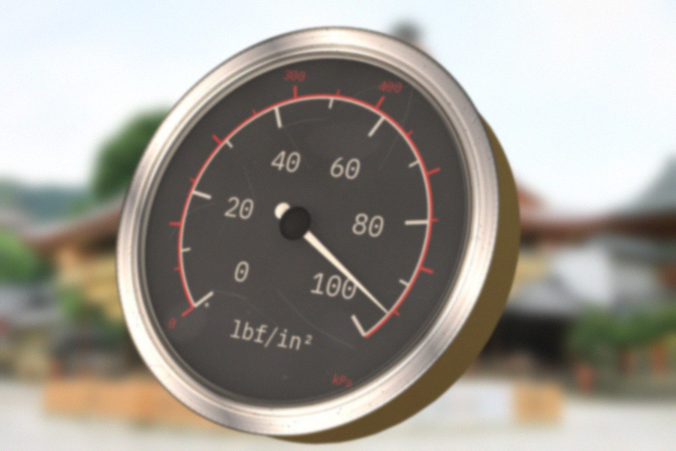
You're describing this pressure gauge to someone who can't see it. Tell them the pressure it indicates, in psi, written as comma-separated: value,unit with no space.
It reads 95,psi
